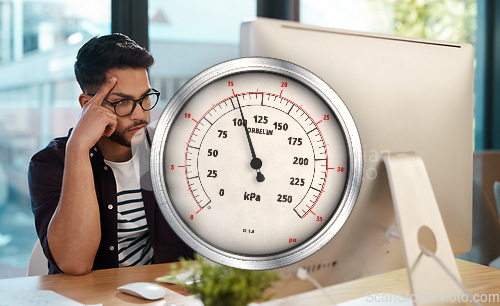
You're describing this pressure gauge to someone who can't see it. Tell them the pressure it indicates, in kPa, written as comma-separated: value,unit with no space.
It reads 105,kPa
